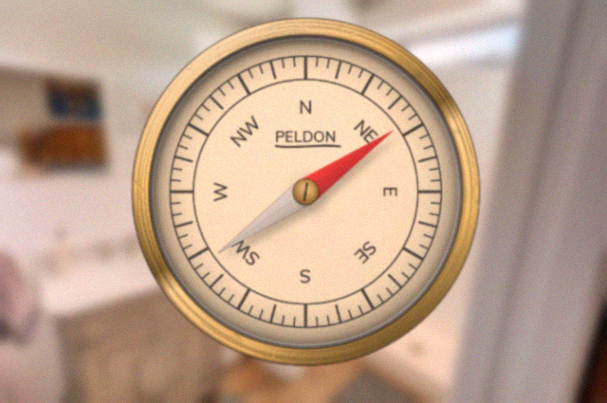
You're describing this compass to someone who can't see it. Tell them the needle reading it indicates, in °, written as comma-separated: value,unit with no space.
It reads 55,°
